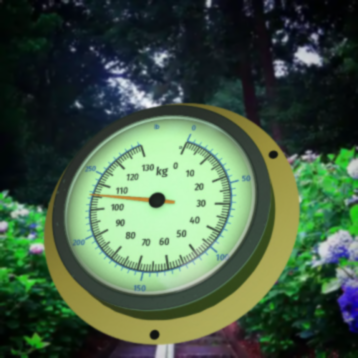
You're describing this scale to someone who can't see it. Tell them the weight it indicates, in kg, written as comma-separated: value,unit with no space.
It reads 105,kg
